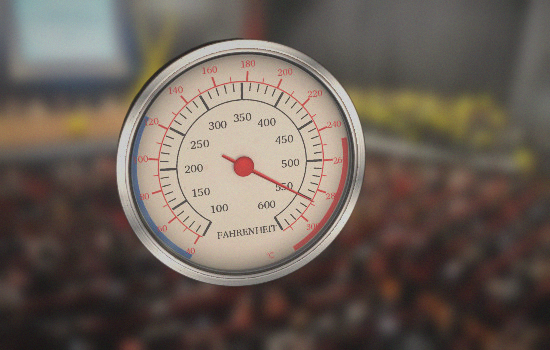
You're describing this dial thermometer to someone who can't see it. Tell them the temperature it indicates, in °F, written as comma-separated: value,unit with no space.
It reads 550,°F
